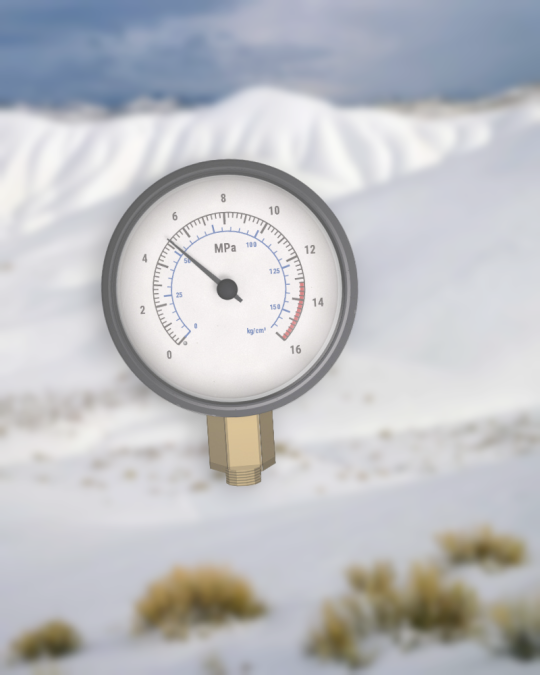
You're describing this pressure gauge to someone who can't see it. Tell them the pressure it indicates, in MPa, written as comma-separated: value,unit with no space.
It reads 5.2,MPa
